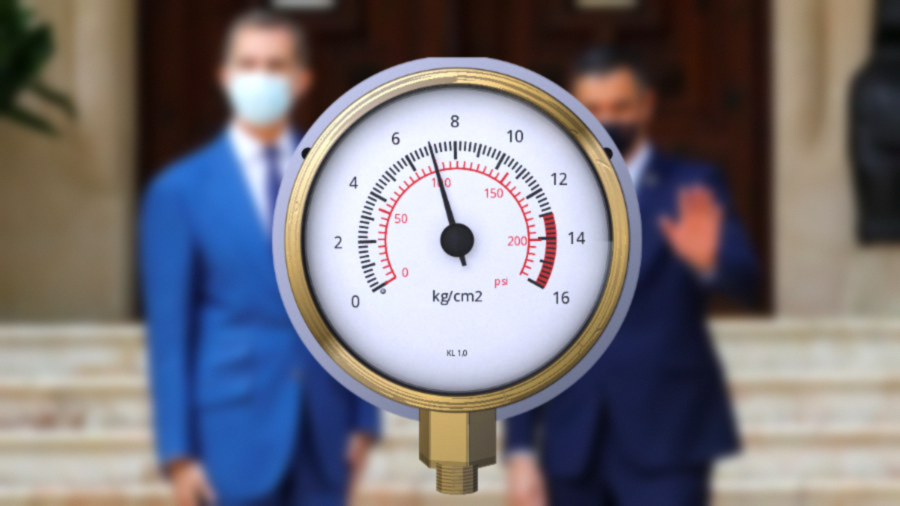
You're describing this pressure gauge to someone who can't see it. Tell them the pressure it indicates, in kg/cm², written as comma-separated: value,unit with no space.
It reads 7,kg/cm²
